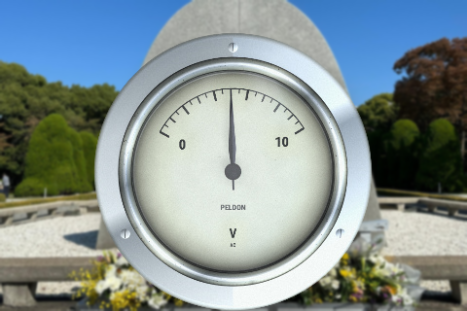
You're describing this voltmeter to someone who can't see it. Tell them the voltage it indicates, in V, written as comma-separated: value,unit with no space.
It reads 5,V
